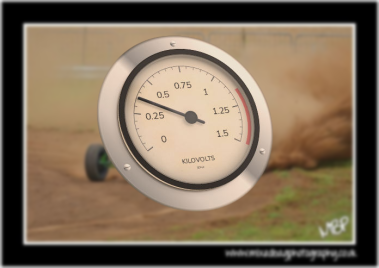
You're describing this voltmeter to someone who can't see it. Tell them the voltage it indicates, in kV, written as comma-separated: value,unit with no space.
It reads 0.35,kV
